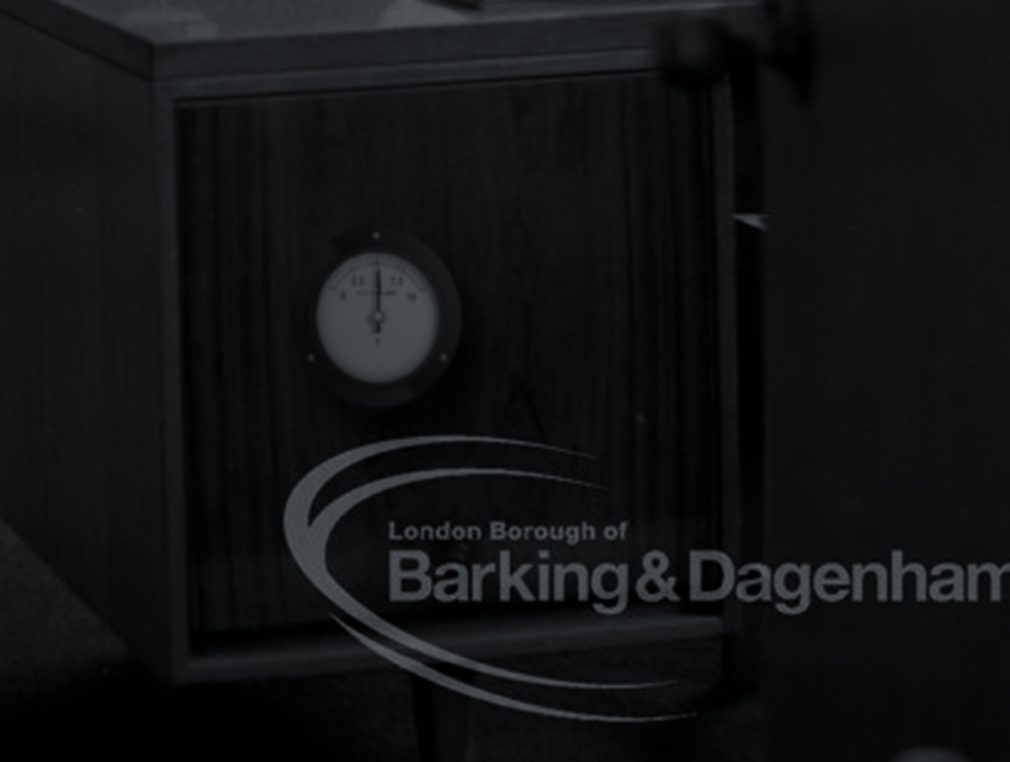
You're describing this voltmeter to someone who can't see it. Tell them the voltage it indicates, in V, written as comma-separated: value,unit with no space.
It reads 5,V
